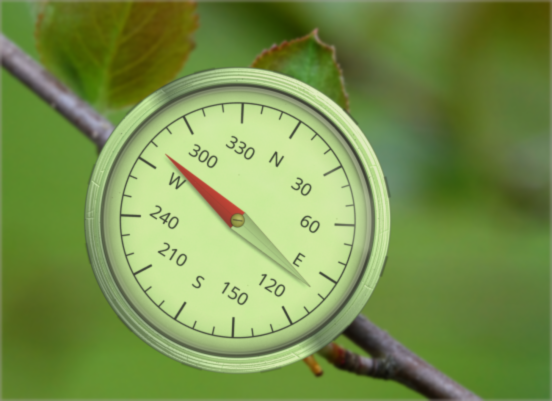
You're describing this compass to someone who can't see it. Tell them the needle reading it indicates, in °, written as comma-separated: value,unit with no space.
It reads 280,°
